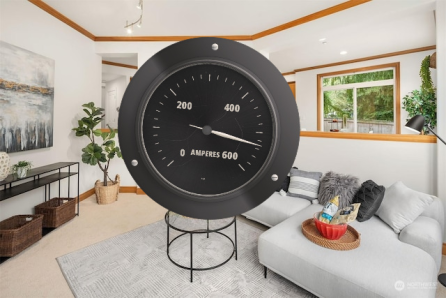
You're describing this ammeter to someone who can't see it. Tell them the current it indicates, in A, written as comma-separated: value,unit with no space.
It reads 530,A
